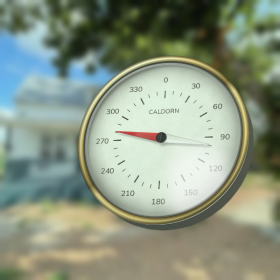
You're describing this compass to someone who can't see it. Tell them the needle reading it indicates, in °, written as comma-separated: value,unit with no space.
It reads 280,°
